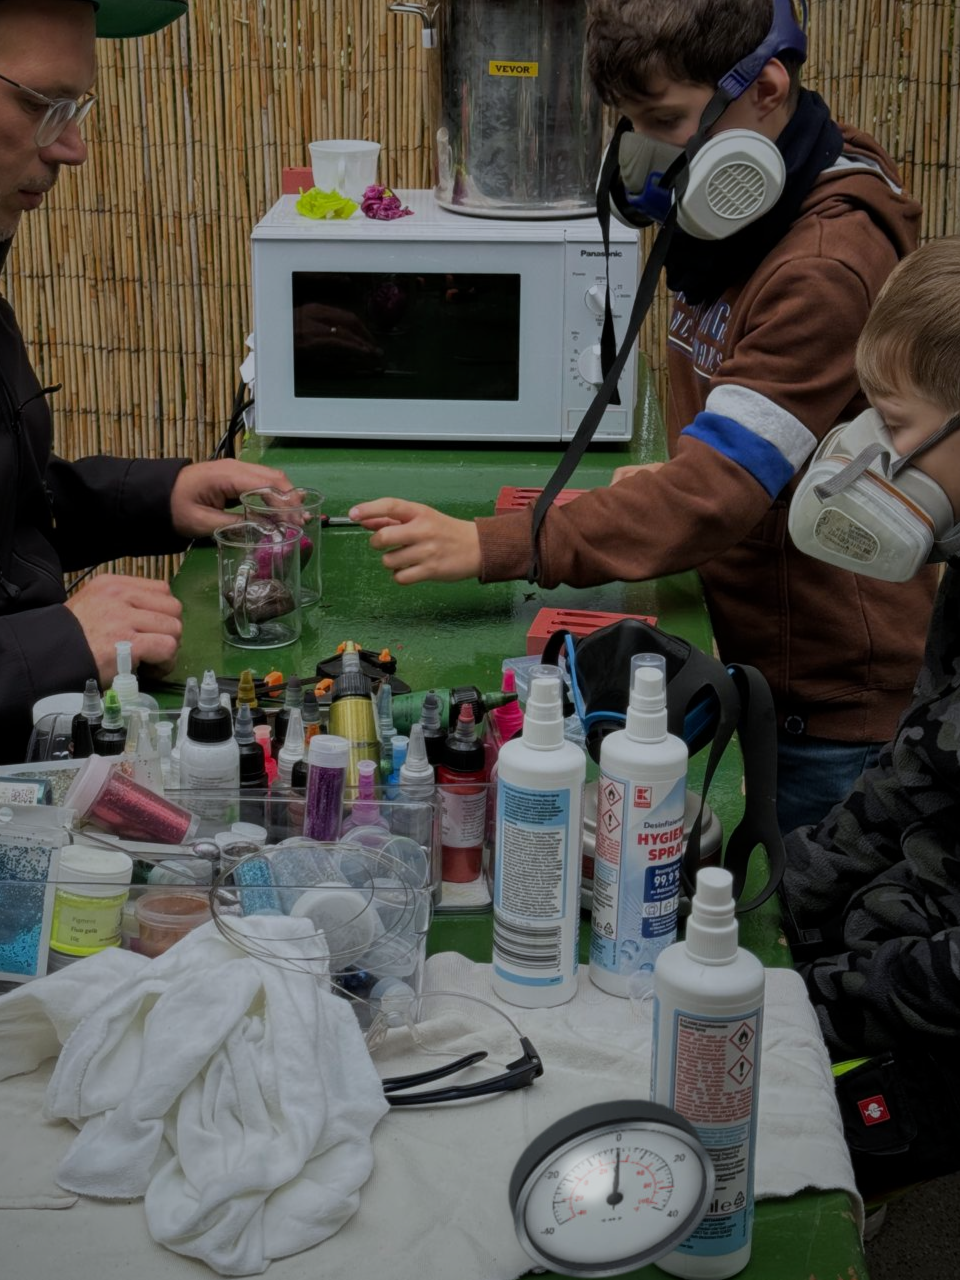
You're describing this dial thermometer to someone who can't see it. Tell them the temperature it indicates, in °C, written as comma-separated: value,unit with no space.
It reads 0,°C
